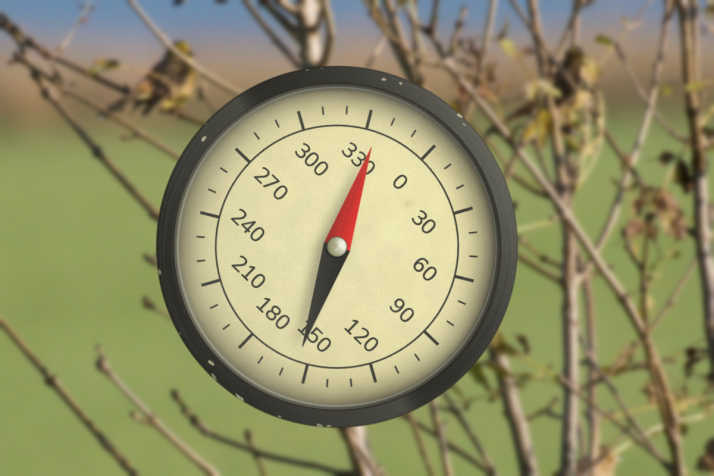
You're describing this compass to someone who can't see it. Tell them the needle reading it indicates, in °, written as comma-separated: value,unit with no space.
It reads 335,°
